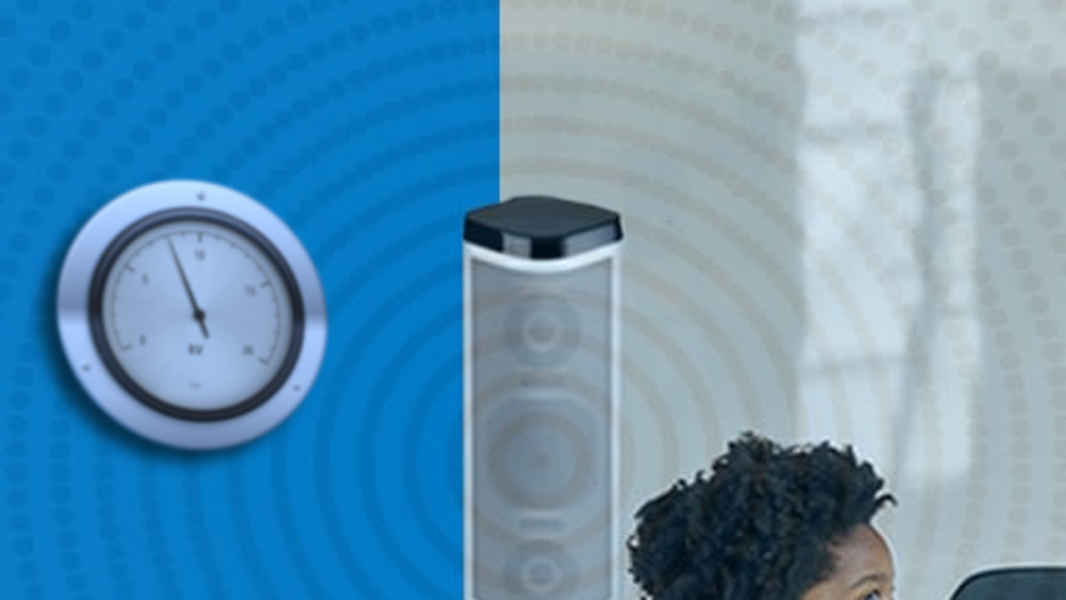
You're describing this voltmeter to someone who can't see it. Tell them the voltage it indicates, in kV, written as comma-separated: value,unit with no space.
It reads 8,kV
